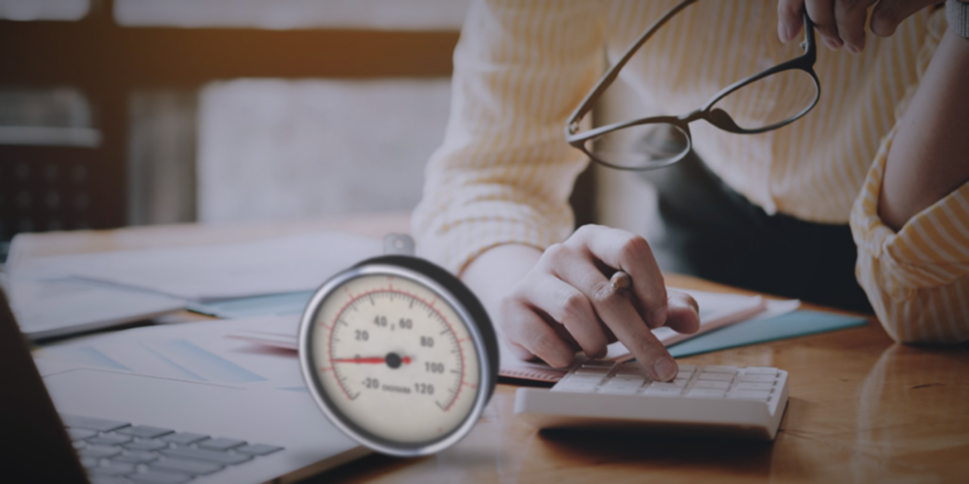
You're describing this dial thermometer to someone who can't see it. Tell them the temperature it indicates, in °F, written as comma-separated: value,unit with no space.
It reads 0,°F
